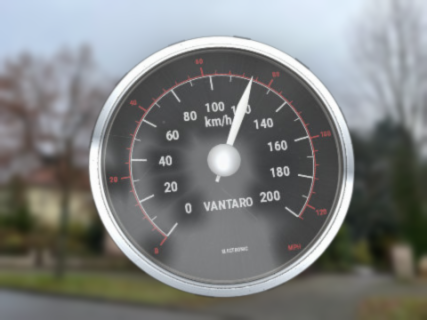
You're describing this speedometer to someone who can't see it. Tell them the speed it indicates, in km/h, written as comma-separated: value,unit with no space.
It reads 120,km/h
